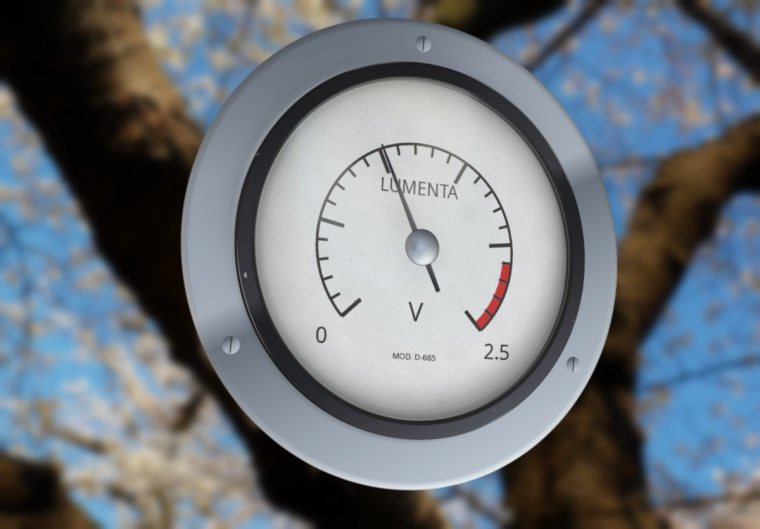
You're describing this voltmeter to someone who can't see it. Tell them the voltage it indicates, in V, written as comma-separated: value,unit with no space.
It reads 1,V
